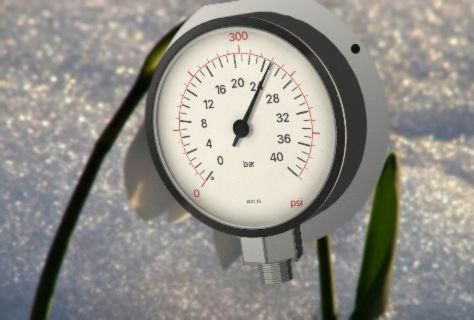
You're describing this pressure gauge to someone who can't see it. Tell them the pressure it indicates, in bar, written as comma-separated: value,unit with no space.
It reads 25,bar
